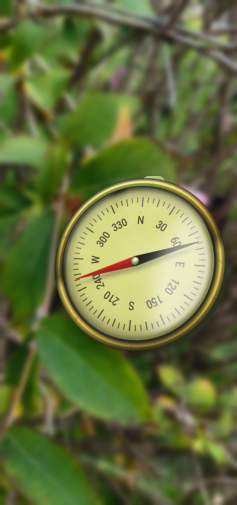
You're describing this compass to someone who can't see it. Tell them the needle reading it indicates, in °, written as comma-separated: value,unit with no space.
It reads 250,°
